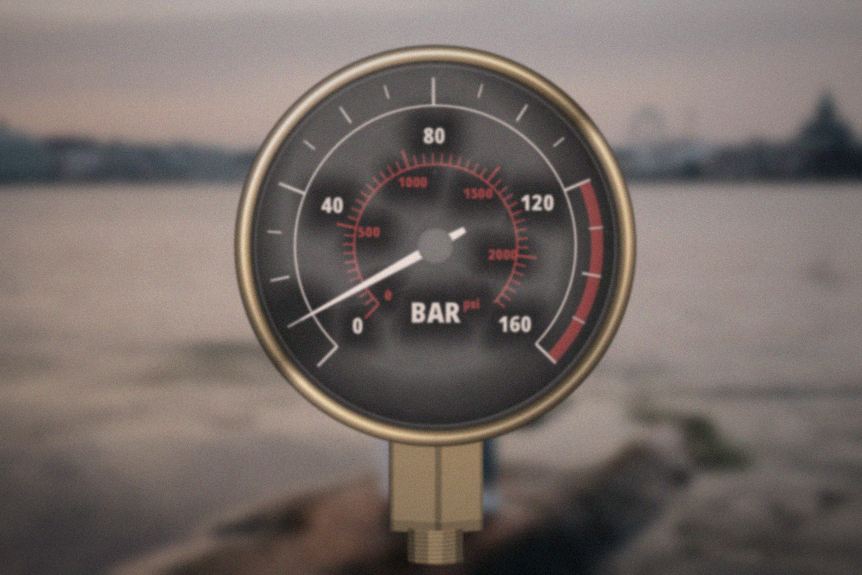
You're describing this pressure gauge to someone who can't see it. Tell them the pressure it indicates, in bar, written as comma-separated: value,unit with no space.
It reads 10,bar
